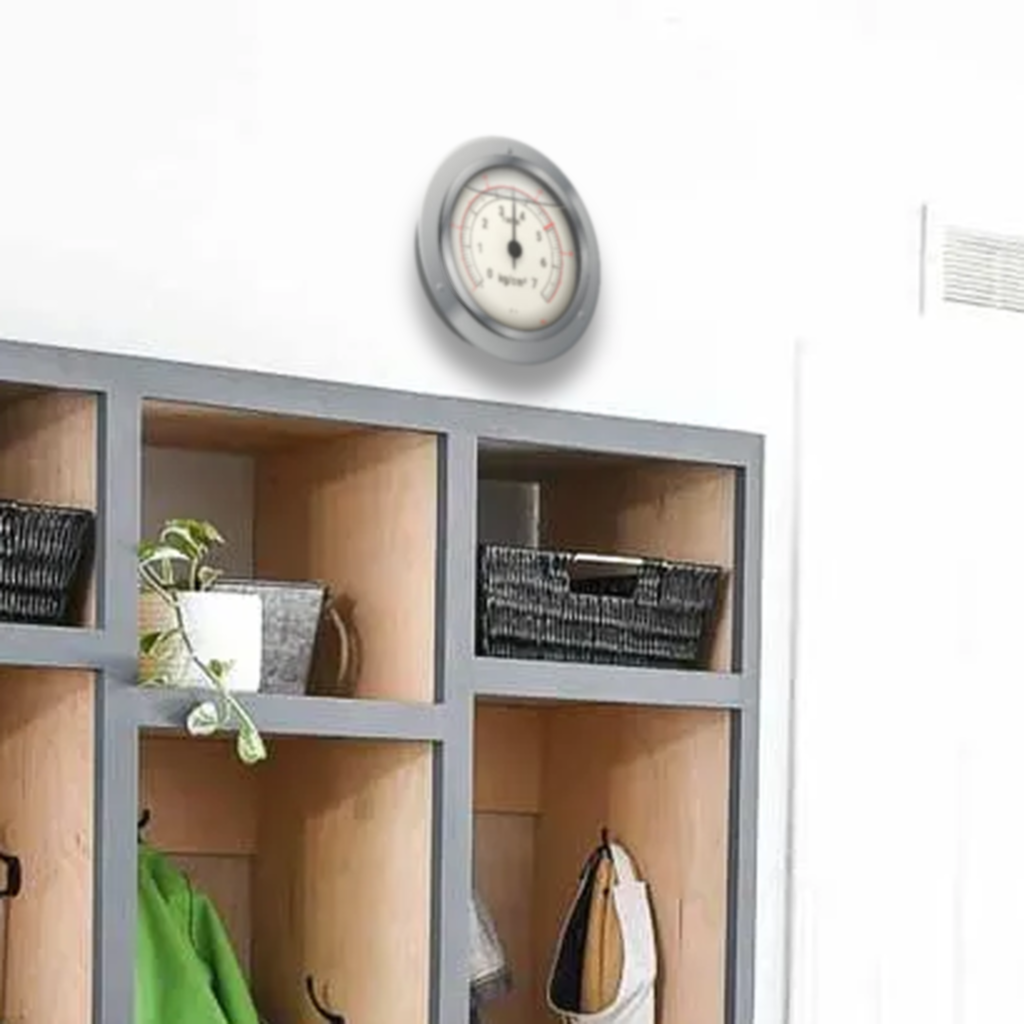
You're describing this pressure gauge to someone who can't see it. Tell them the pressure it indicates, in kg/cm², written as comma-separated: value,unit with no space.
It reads 3.5,kg/cm²
